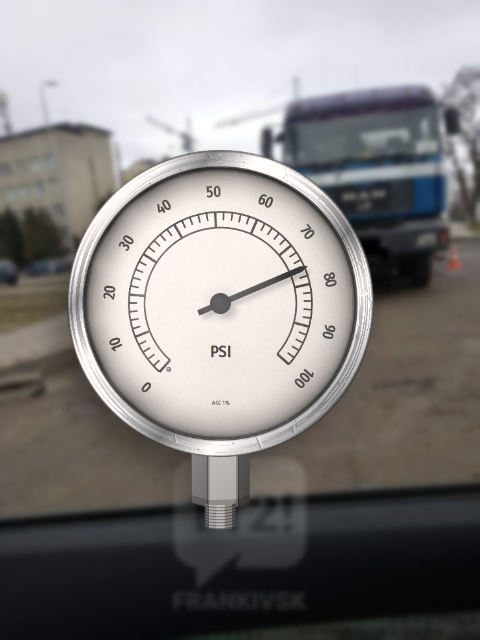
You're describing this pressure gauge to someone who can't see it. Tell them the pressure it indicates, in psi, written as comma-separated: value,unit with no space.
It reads 76,psi
